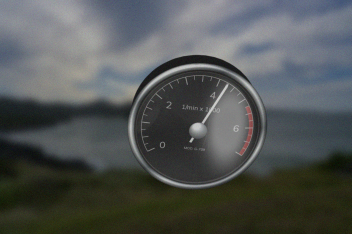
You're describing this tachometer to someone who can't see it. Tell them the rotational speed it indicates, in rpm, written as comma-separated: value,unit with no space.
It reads 4250,rpm
